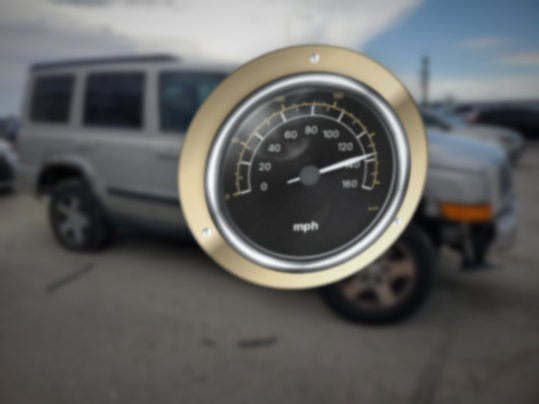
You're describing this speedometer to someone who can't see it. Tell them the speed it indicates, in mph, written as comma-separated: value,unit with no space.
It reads 135,mph
